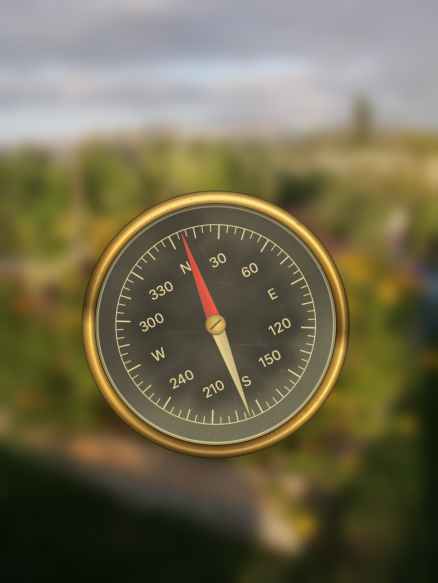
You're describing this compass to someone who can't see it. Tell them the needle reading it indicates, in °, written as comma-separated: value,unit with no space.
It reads 7.5,°
